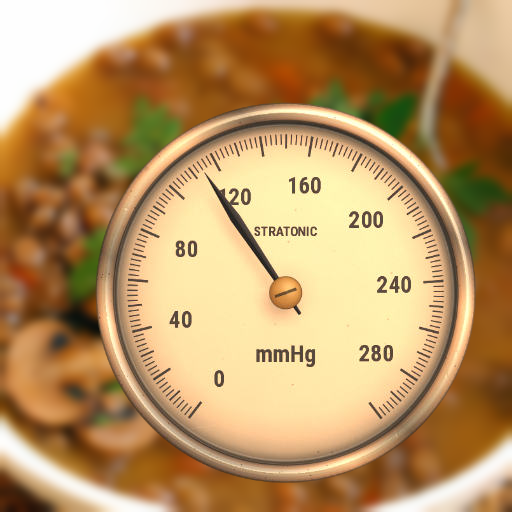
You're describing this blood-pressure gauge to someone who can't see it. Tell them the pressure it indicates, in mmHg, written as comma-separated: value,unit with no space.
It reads 114,mmHg
